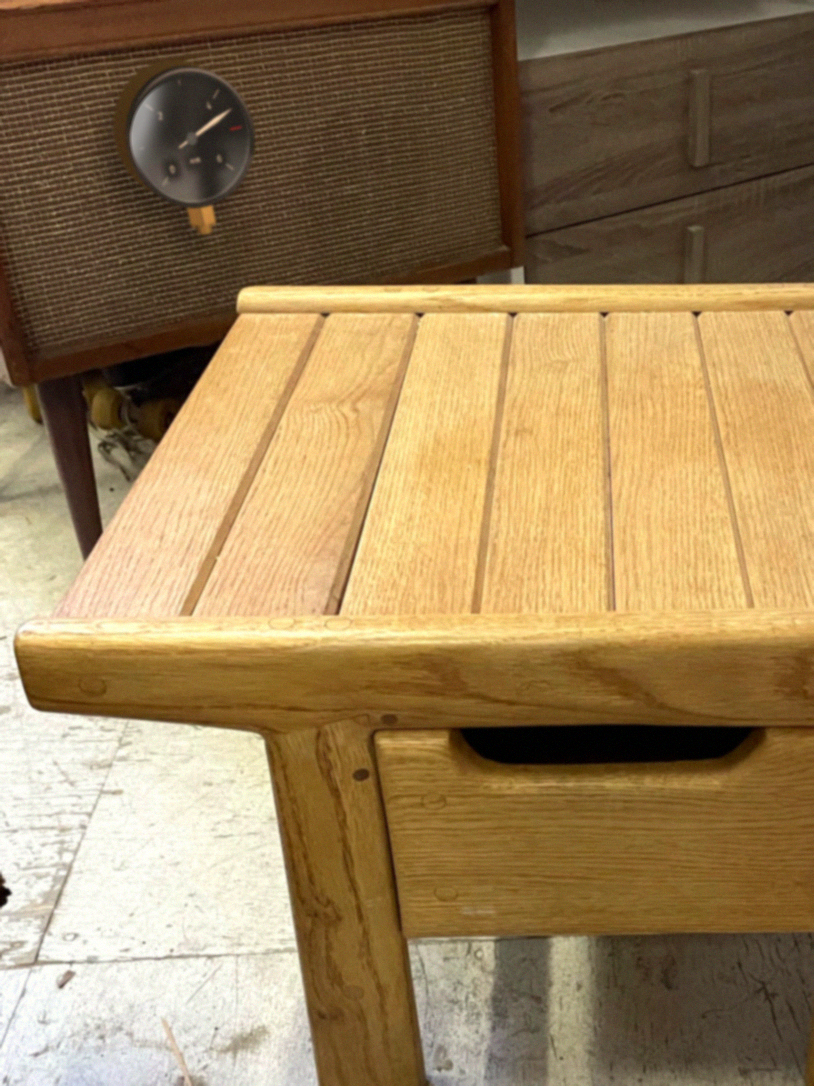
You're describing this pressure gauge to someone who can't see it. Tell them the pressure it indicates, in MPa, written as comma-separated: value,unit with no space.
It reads 4.5,MPa
